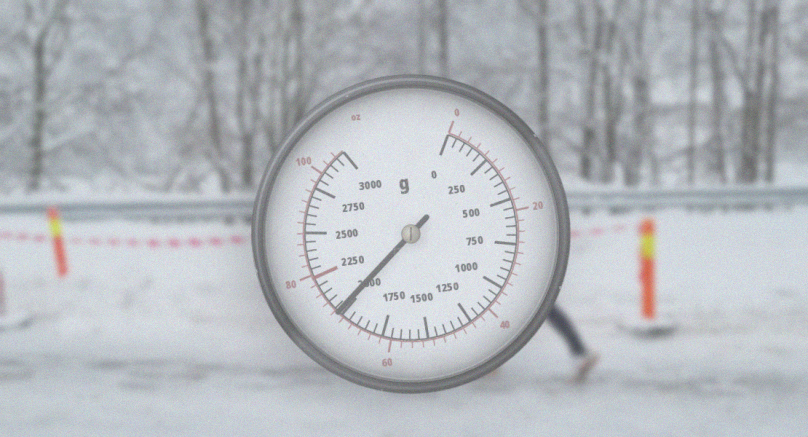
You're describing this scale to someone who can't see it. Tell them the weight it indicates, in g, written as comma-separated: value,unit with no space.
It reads 2025,g
